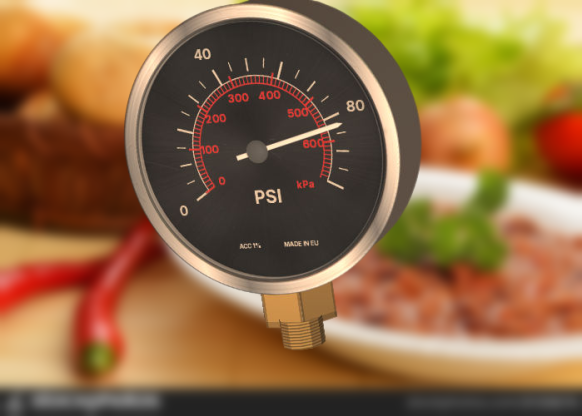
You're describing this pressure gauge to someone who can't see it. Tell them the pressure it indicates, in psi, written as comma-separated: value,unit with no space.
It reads 82.5,psi
